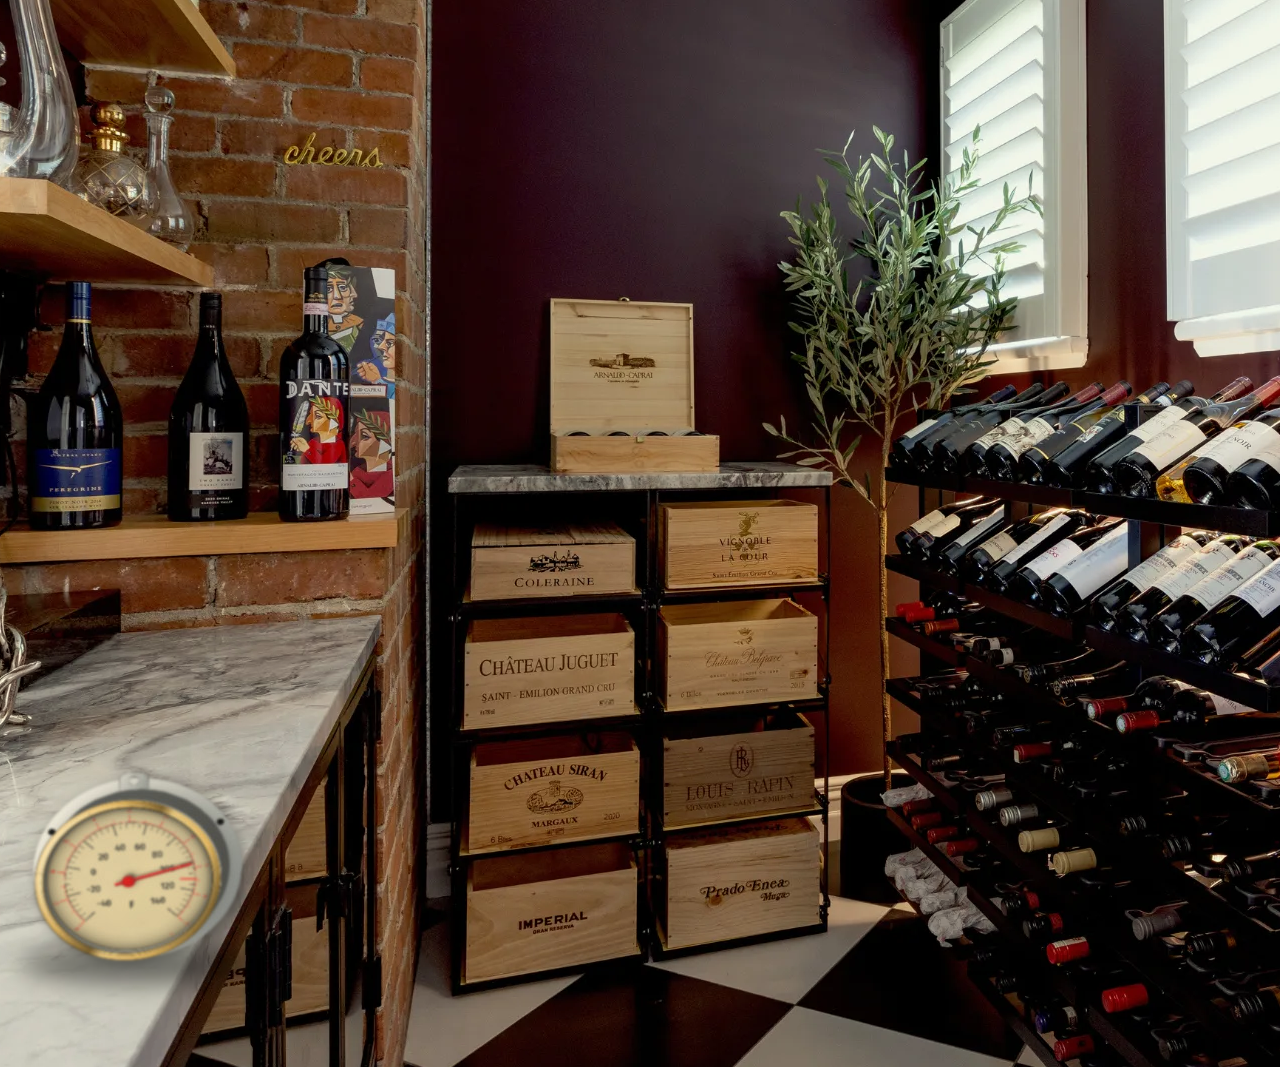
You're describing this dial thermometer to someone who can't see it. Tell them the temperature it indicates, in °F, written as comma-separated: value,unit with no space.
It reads 100,°F
